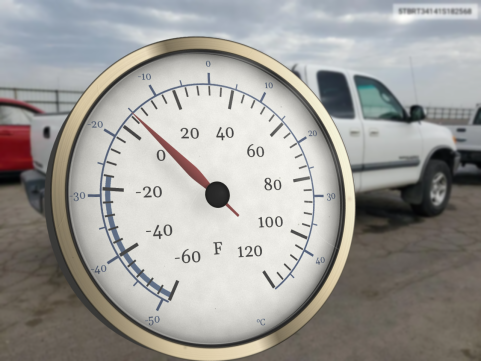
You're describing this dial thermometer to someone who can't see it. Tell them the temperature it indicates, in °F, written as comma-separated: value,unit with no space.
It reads 4,°F
